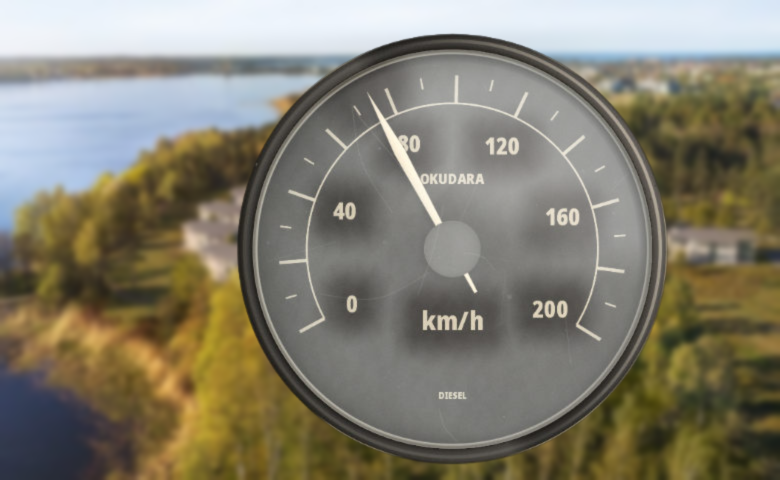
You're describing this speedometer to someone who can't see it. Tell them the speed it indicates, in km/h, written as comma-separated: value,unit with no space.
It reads 75,km/h
